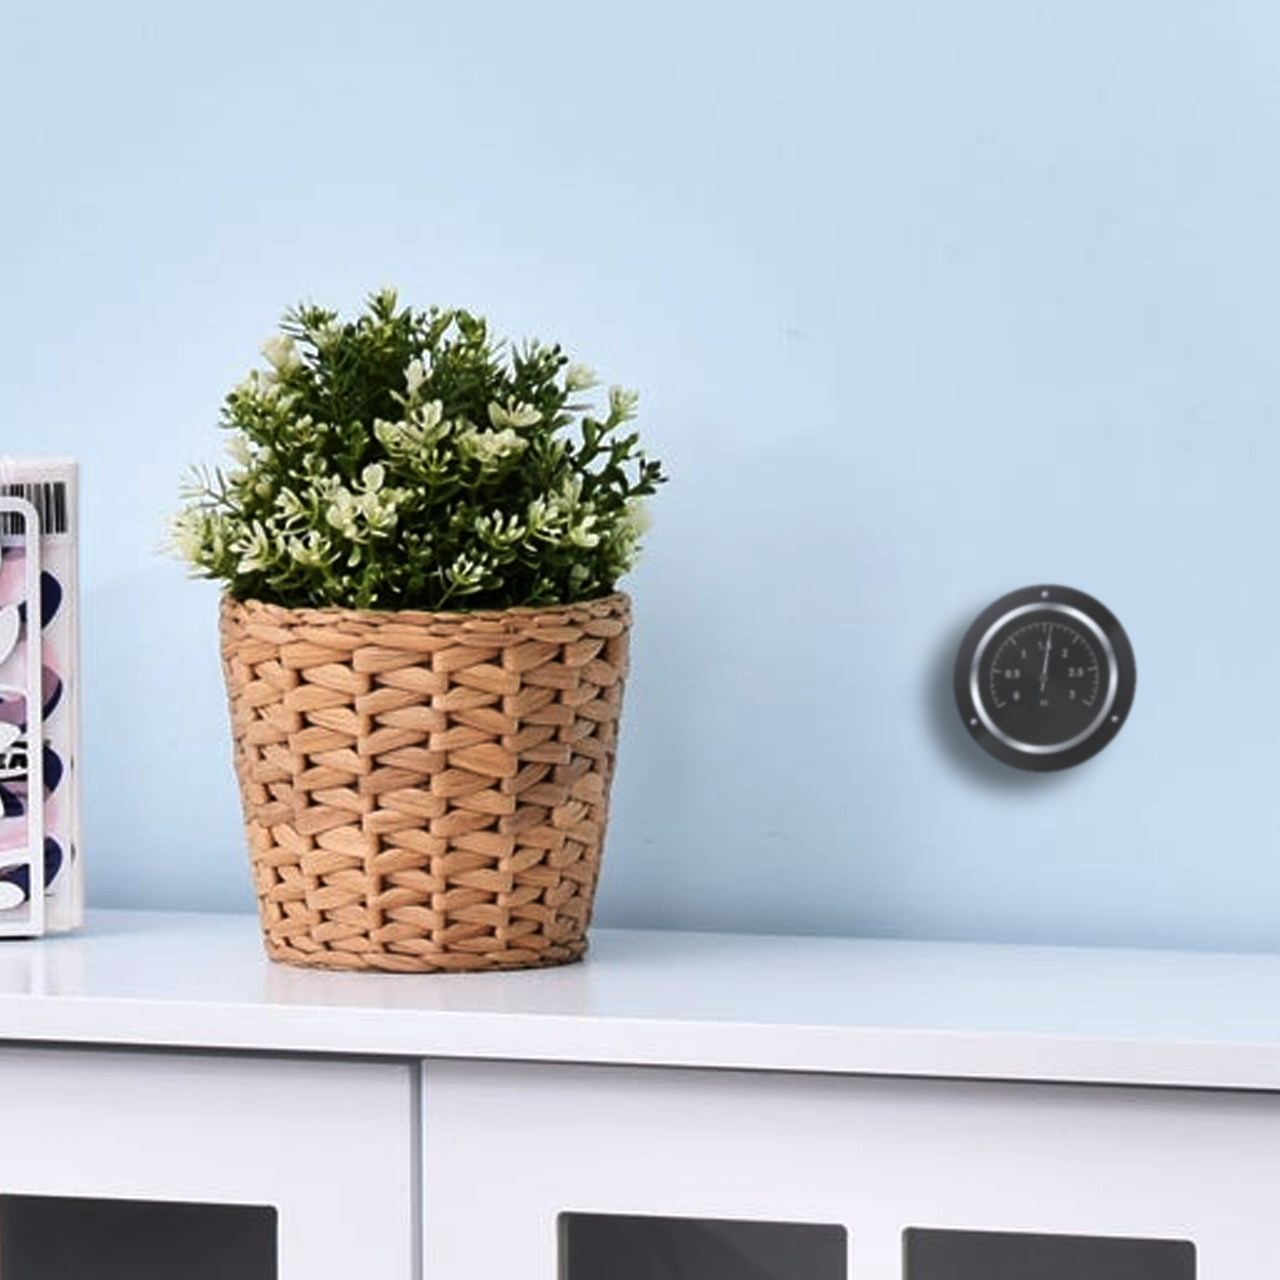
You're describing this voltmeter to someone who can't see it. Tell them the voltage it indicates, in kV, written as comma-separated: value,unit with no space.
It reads 1.6,kV
